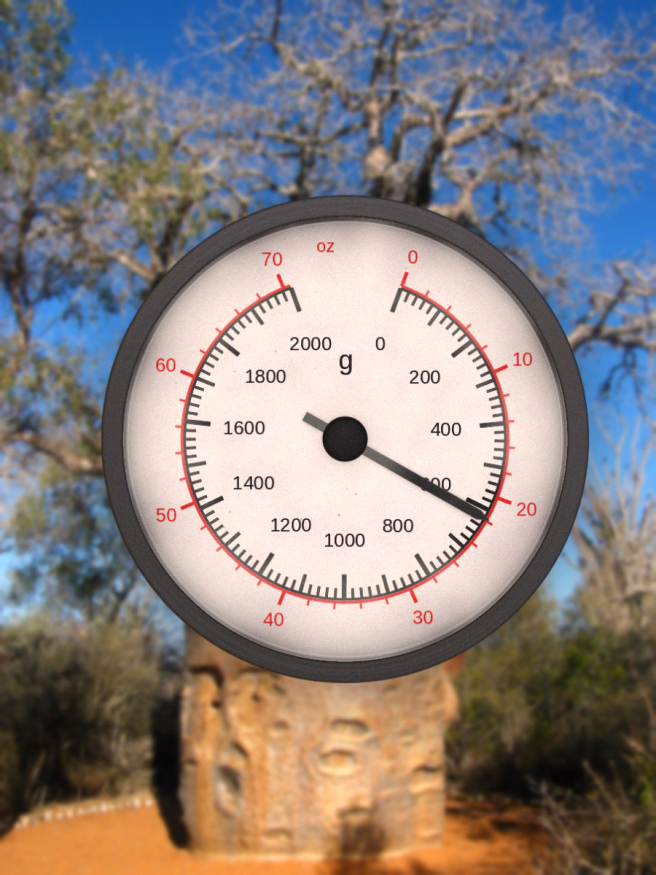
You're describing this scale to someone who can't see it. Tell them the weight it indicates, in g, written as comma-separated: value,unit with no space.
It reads 620,g
